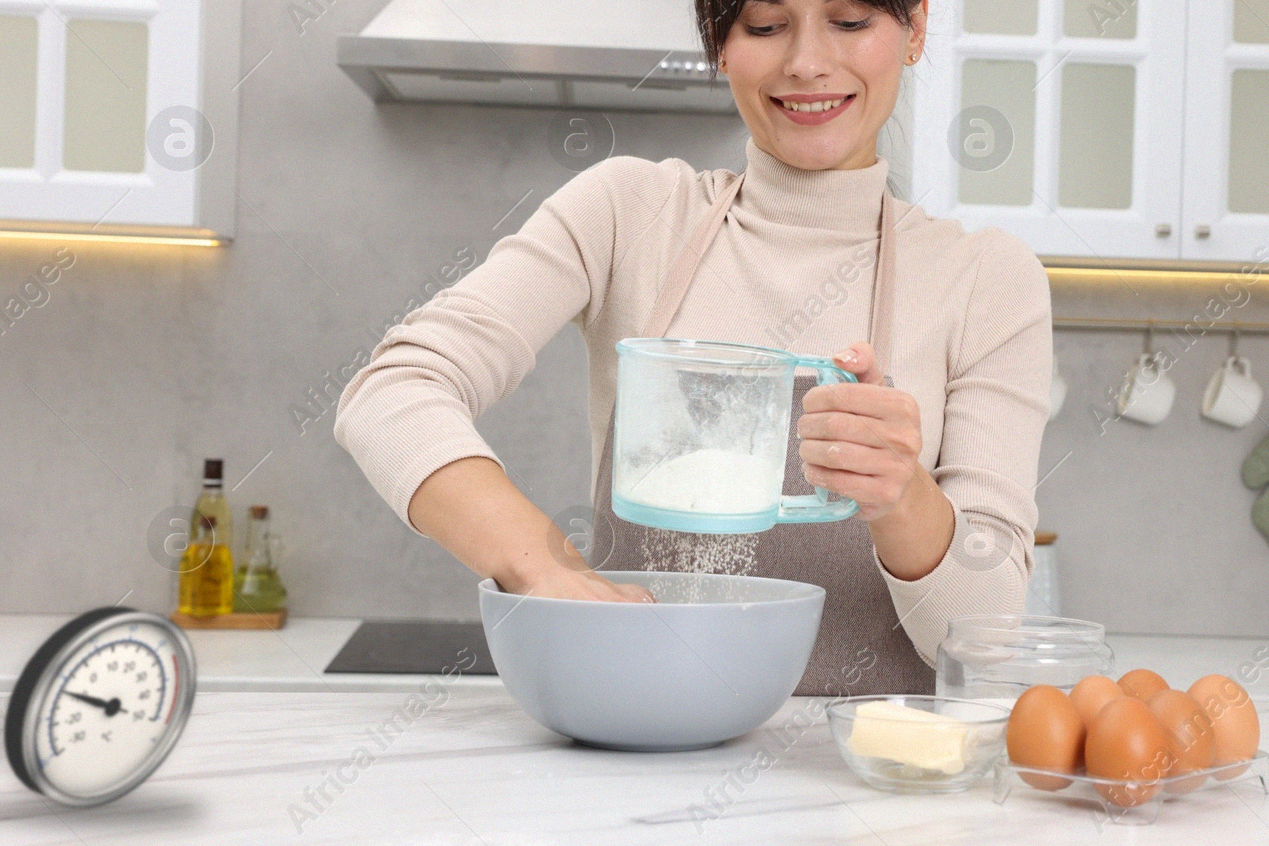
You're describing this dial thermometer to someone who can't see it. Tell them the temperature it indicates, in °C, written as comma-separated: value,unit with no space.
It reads -10,°C
